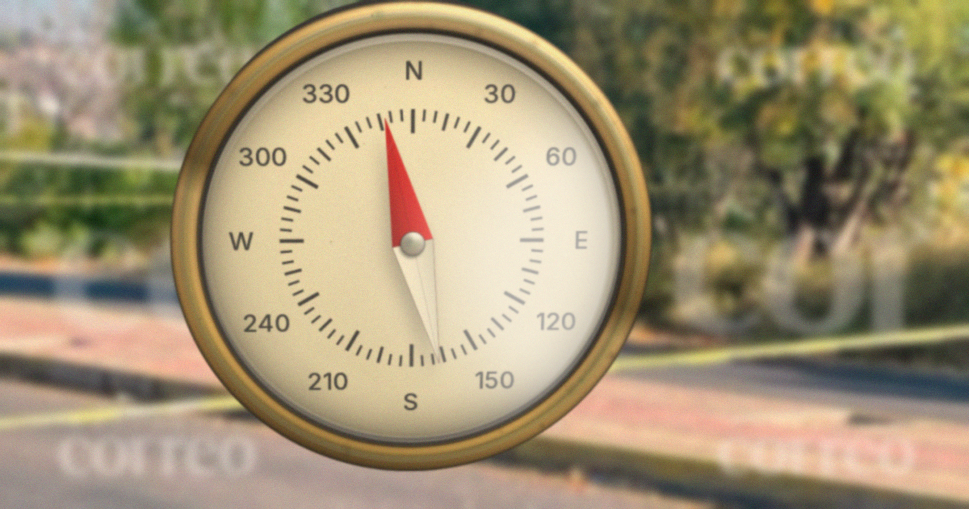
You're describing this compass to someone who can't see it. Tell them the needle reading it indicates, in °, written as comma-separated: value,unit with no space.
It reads 347.5,°
